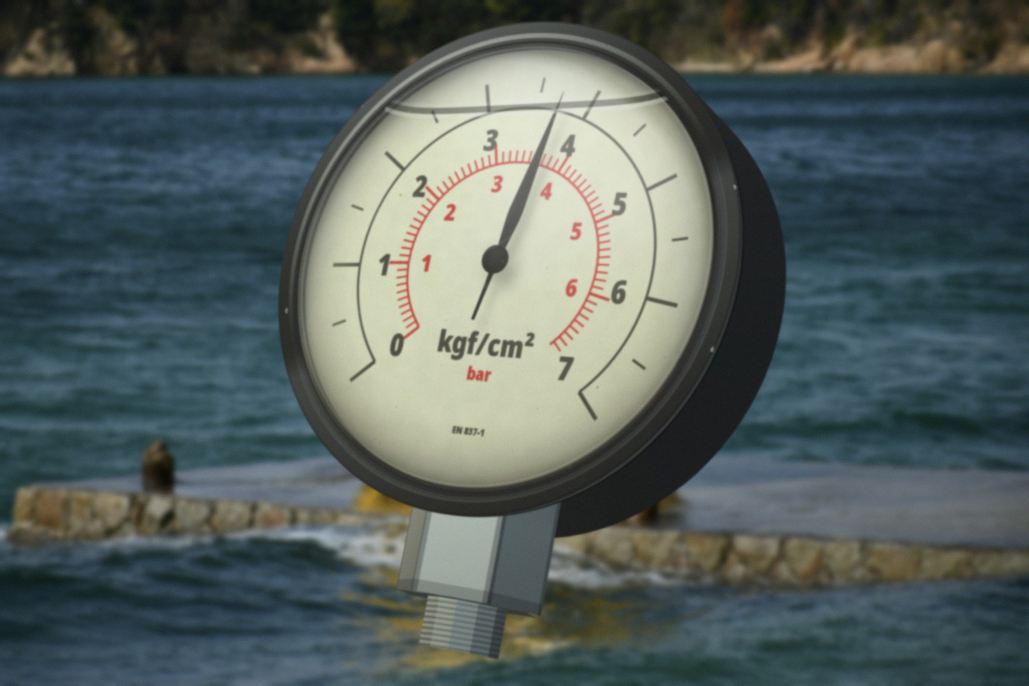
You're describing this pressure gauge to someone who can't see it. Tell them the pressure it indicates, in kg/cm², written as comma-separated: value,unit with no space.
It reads 3.75,kg/cm²
